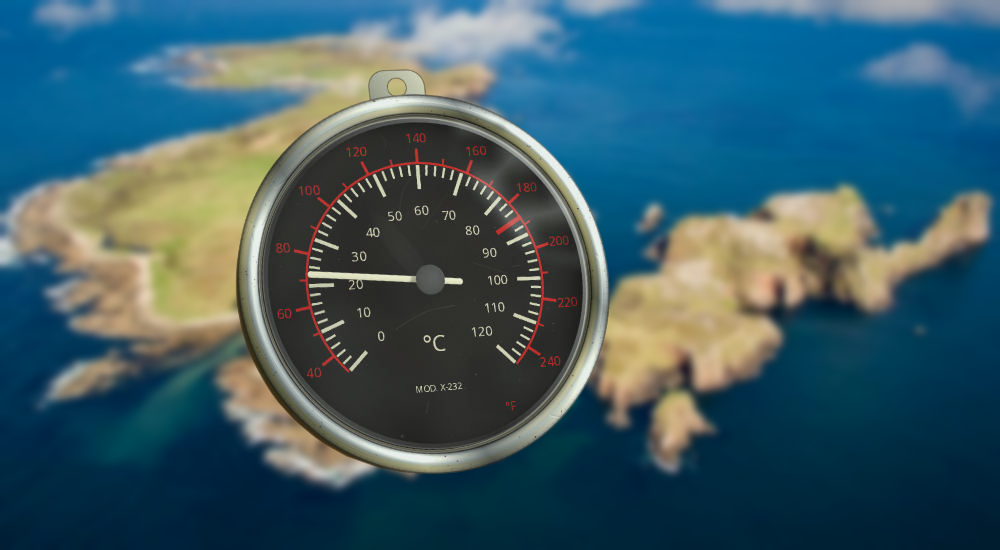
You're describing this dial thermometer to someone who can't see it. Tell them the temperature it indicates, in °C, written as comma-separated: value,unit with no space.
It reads 22,°C
